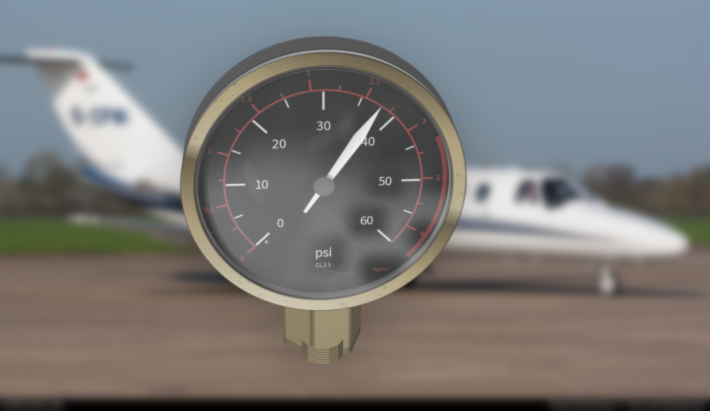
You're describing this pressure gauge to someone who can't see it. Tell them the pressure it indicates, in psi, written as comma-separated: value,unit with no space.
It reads 37.5,psi
